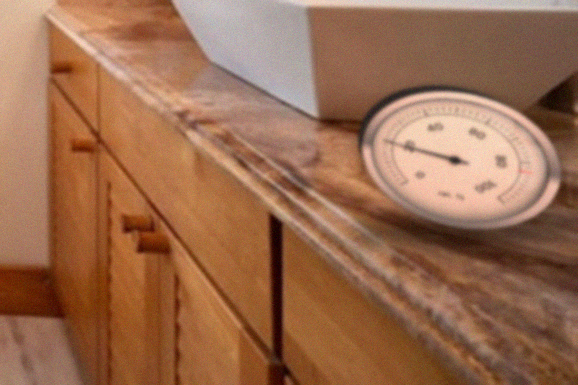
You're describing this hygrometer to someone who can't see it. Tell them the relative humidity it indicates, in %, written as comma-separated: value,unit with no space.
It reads 20,%
